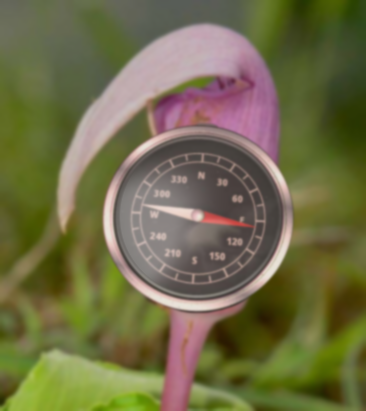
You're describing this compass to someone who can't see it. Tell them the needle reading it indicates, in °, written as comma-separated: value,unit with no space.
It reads 97.5,°
